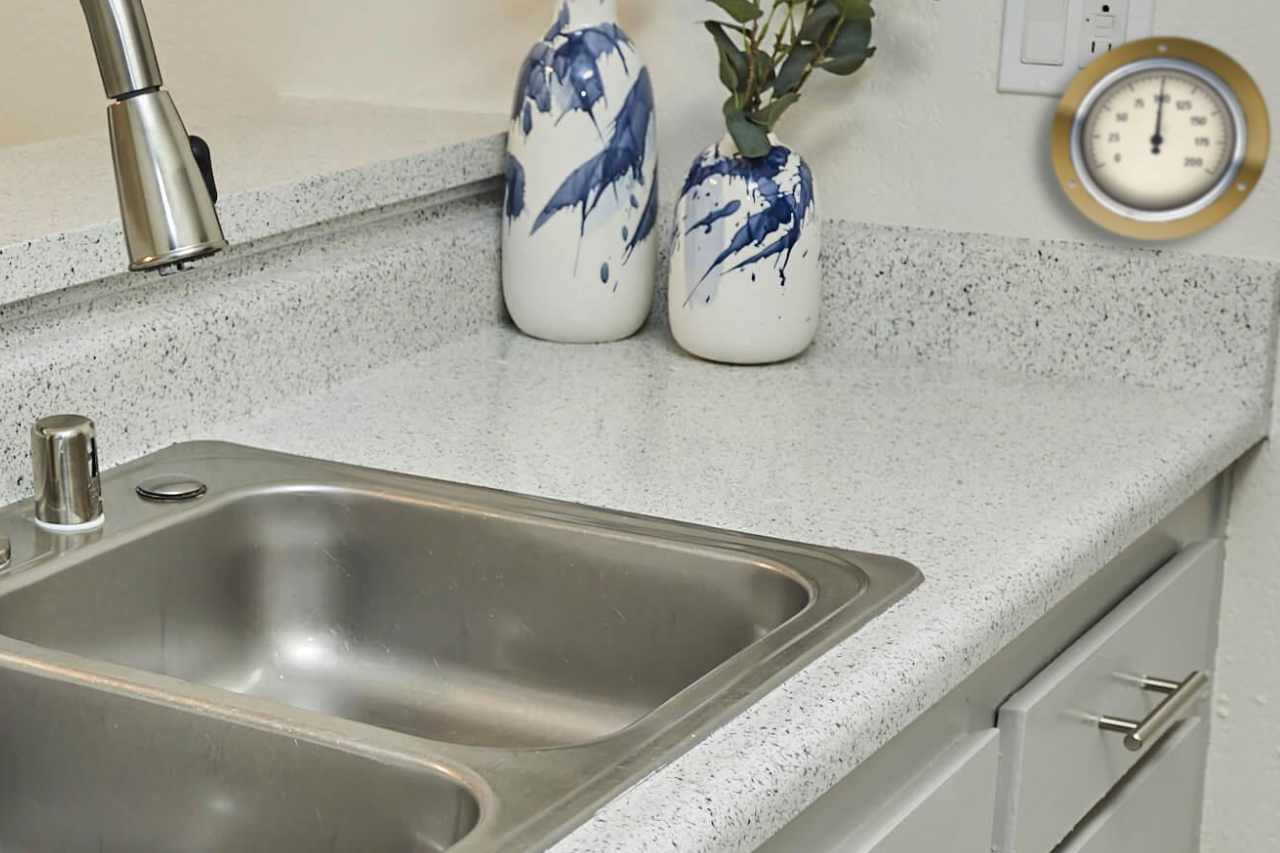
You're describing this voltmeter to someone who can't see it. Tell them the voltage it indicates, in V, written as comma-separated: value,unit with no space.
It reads 100,V
